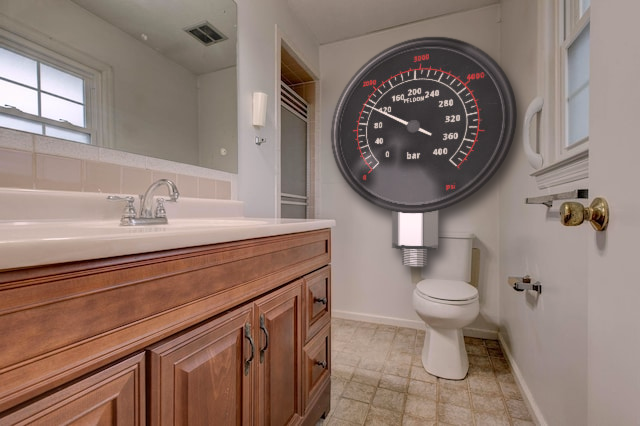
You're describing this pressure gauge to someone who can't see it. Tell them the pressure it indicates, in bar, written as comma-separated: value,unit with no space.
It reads 110,bar
